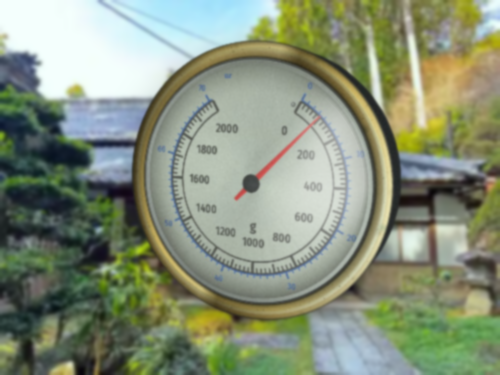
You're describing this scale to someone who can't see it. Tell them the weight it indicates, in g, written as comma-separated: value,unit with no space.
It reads 100,g
